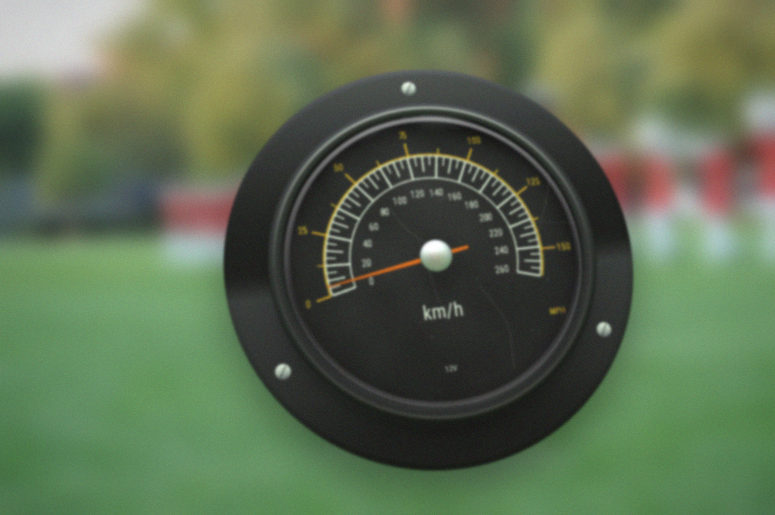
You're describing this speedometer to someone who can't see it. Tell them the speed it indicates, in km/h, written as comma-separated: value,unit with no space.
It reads 5,km/h
